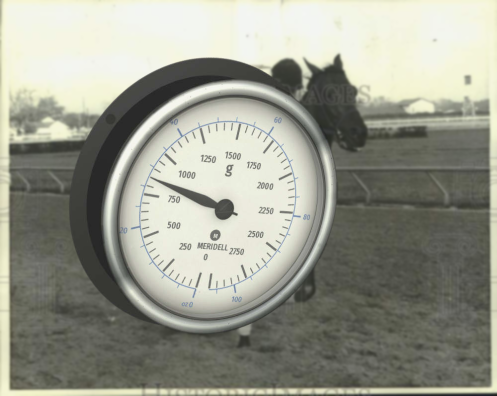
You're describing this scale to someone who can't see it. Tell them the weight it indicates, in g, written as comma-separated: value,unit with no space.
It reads 850,g
